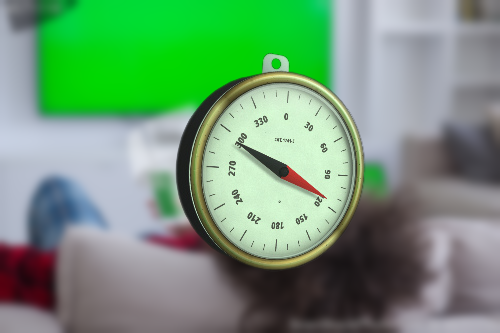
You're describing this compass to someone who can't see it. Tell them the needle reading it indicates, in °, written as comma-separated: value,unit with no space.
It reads 115,°
